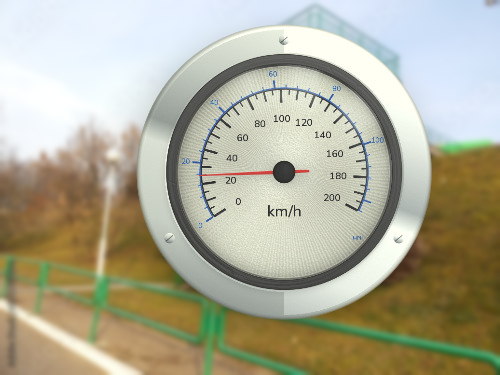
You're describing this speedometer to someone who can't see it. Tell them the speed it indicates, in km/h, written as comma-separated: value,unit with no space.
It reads 25,km/h
